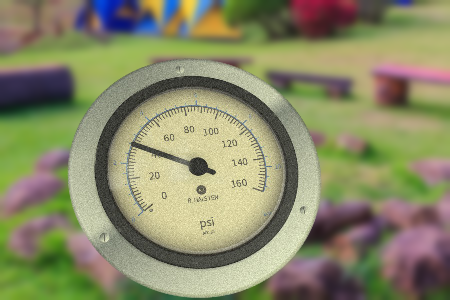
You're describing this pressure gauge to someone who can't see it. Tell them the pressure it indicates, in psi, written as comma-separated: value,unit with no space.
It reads 40,psi
